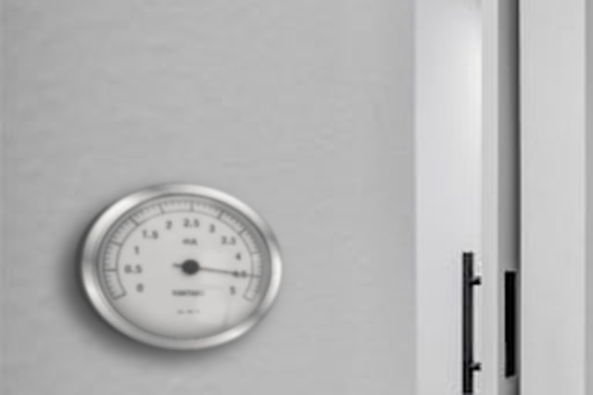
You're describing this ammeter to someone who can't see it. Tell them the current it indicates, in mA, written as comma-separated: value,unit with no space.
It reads 4.5,mA
